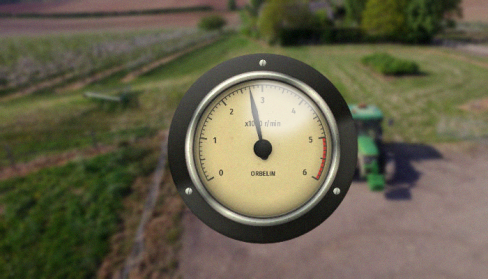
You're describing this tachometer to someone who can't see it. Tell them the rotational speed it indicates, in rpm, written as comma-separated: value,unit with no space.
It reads 2700,rpm
